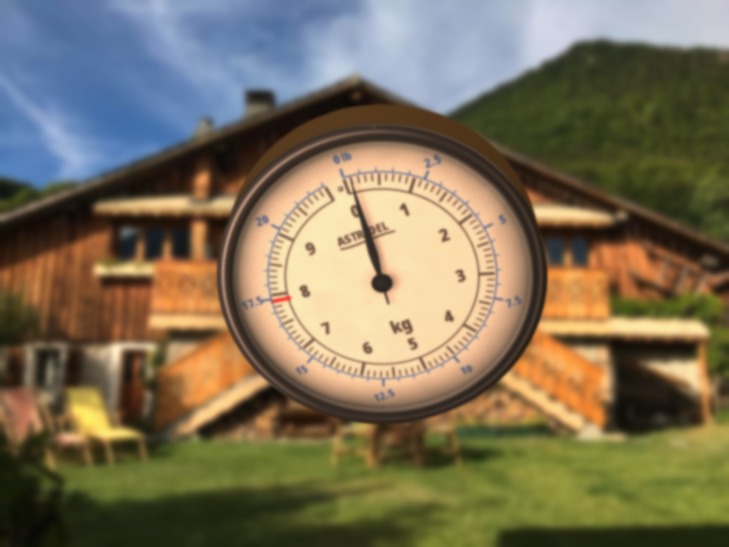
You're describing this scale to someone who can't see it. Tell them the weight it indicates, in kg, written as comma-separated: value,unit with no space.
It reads 0.1,kg
